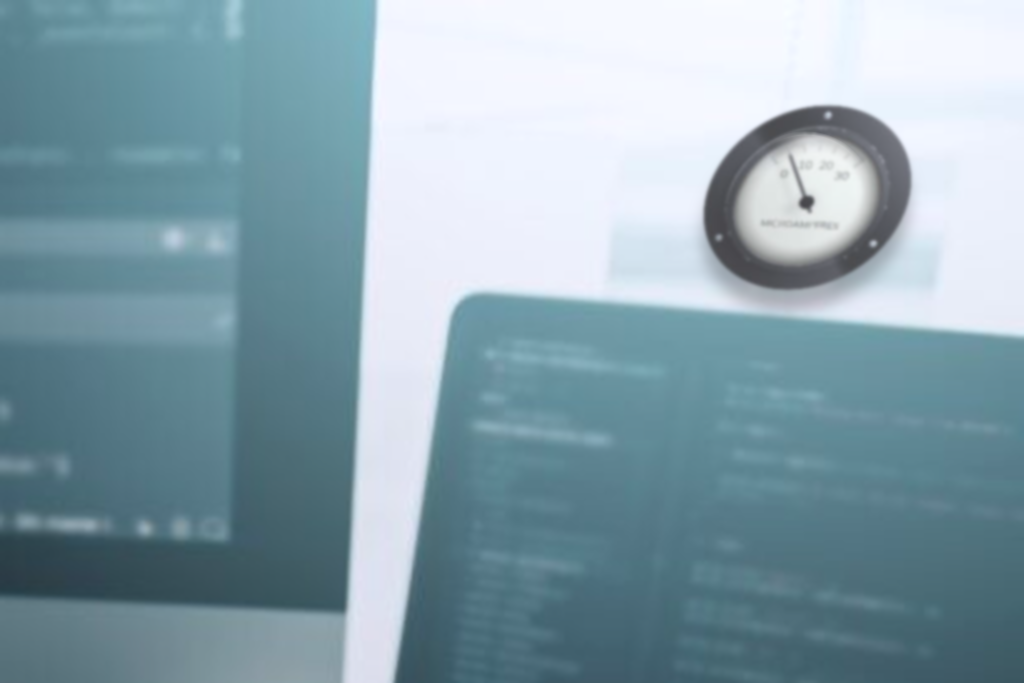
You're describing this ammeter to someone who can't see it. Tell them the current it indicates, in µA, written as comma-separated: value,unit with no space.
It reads 5,µA
